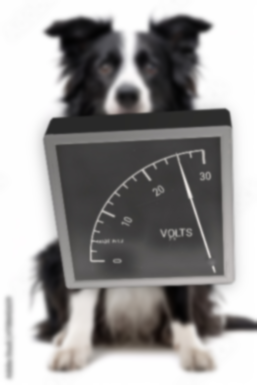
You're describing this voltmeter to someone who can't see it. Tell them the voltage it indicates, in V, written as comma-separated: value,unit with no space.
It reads 26,V
